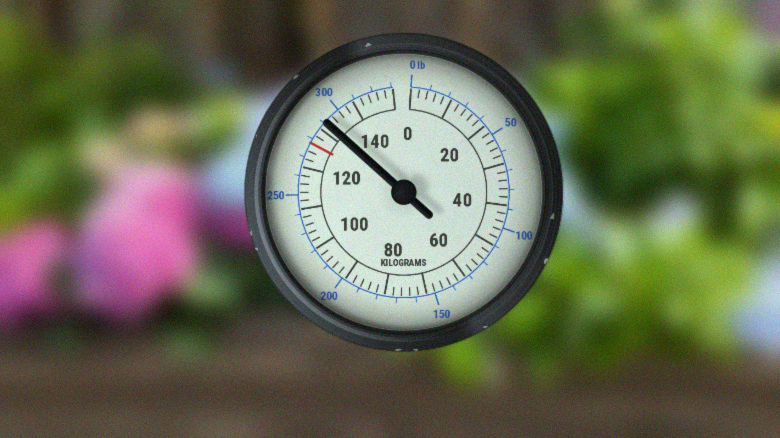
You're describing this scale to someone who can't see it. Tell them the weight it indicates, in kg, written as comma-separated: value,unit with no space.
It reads 132,kg
